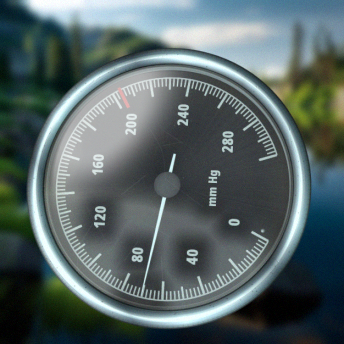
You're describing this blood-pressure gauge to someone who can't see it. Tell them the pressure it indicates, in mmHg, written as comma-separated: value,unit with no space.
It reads 70,mmHg
